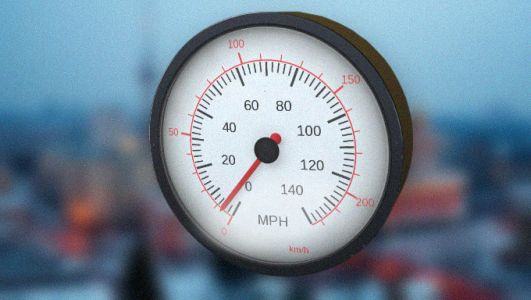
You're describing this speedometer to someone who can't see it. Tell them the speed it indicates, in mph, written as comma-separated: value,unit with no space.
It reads 4,mph
